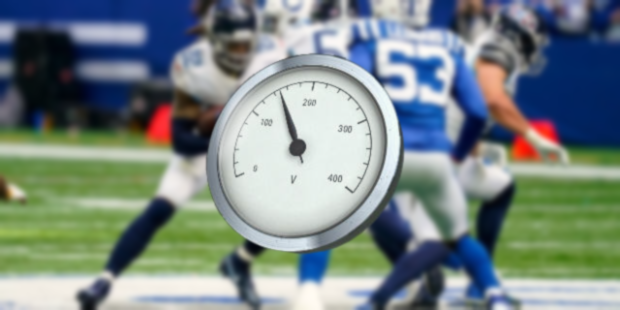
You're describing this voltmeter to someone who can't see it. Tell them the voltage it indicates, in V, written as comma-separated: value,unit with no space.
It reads 150,V
